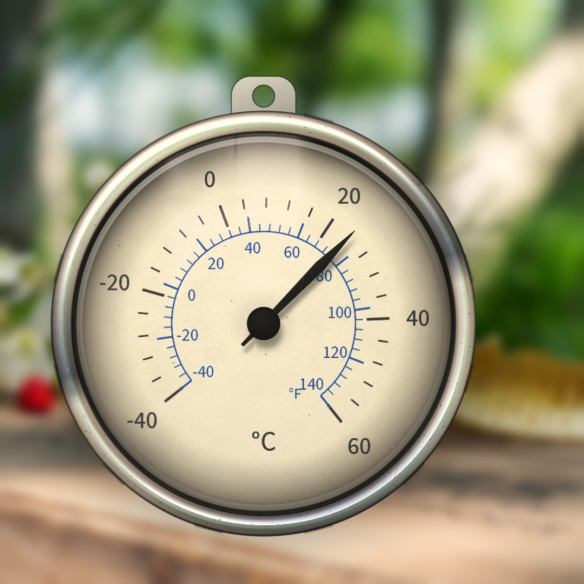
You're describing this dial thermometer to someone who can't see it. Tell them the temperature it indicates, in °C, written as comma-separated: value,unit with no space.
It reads 24,°C
